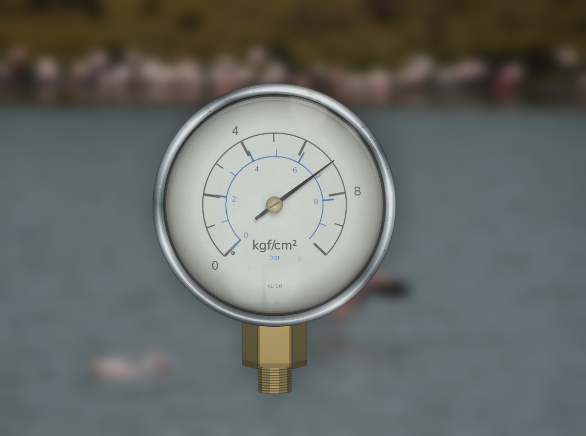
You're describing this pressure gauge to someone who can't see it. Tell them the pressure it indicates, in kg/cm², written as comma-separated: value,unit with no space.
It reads 7,kg/cm²
